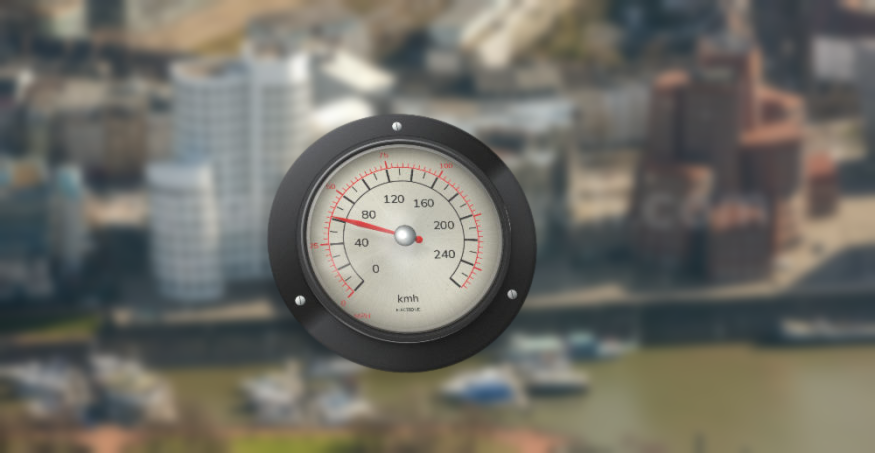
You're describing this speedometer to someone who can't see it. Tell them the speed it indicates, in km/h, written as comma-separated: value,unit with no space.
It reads 60,km/h
